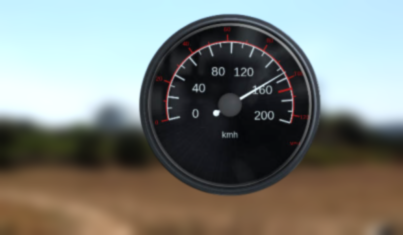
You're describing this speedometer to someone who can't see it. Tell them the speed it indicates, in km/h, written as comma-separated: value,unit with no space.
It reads 155,km/h
